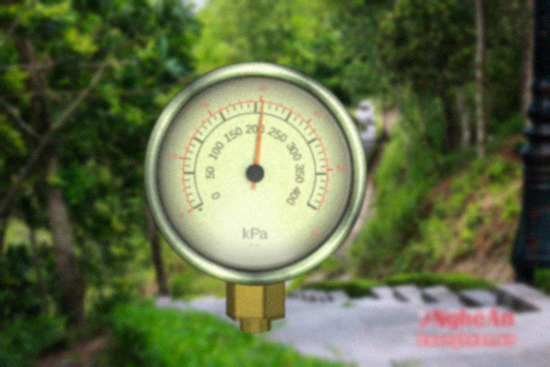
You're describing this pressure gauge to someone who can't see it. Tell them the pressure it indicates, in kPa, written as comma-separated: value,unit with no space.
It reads 210,kPa
